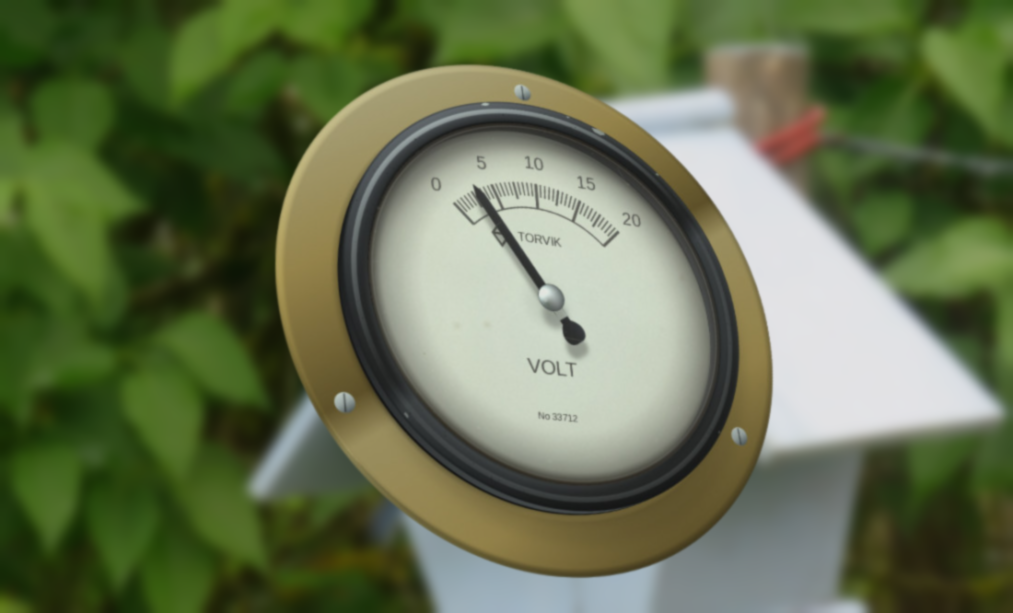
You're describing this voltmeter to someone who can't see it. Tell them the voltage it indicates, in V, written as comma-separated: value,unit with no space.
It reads 2.5,V
